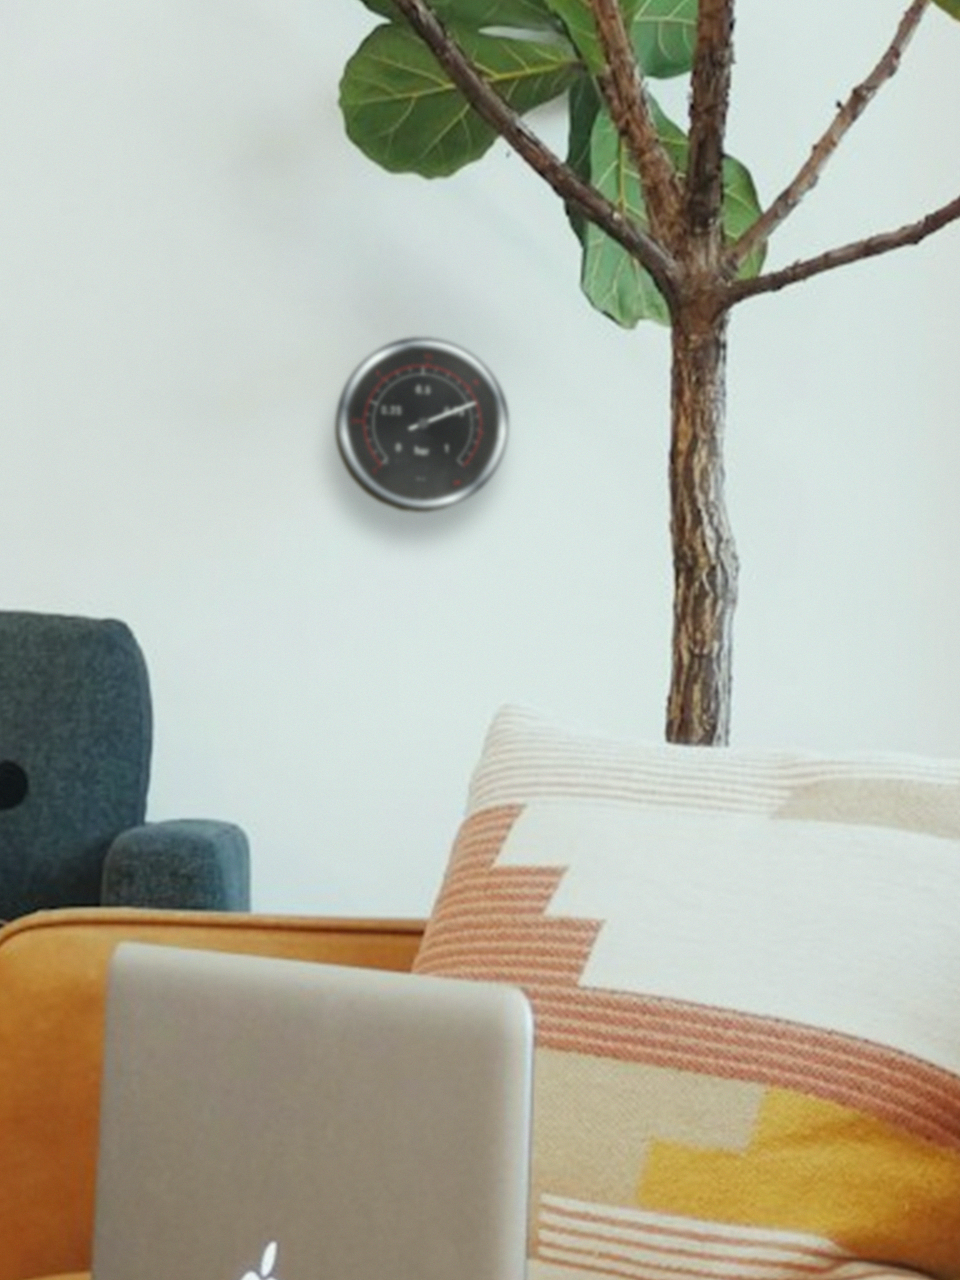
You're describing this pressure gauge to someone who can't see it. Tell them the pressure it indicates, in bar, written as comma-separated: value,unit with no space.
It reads 0.75,bar
